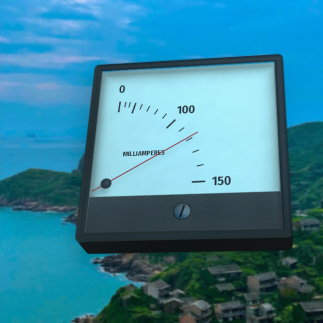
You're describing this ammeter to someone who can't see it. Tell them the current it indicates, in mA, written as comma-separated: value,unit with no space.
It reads 120,mA
